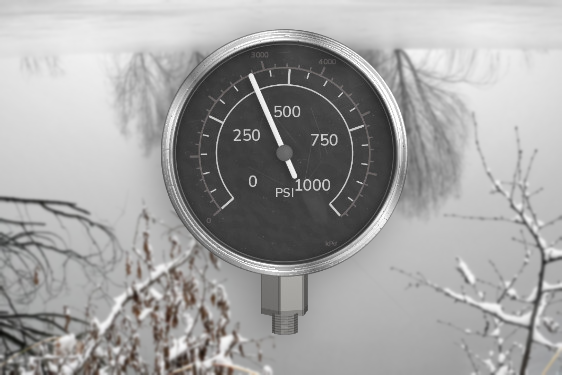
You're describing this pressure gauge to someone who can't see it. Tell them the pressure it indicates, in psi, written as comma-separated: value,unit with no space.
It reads 400,psi
